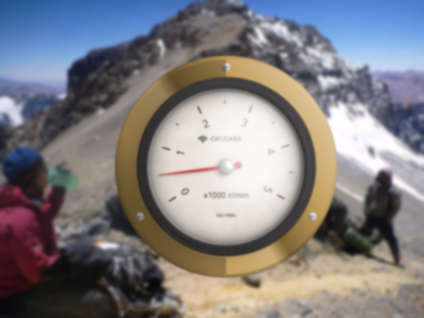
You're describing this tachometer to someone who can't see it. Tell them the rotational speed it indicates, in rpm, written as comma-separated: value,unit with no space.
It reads 500,rpm
